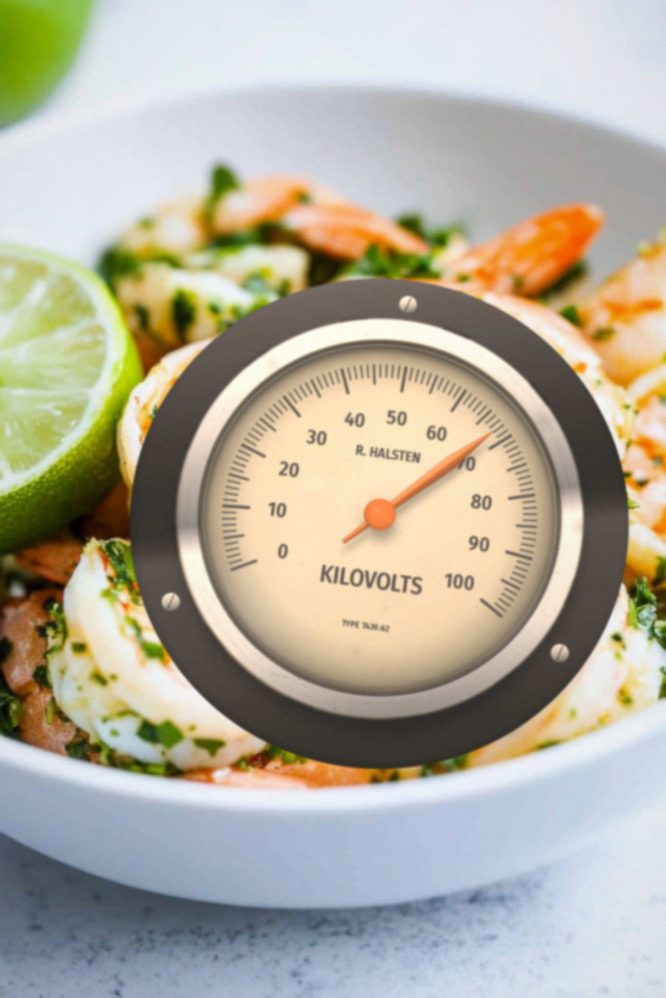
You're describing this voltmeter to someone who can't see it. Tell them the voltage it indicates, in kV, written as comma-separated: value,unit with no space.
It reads 68,kV
